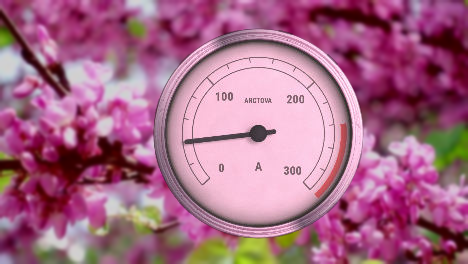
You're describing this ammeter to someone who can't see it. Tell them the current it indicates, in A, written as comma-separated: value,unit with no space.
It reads 40,A
